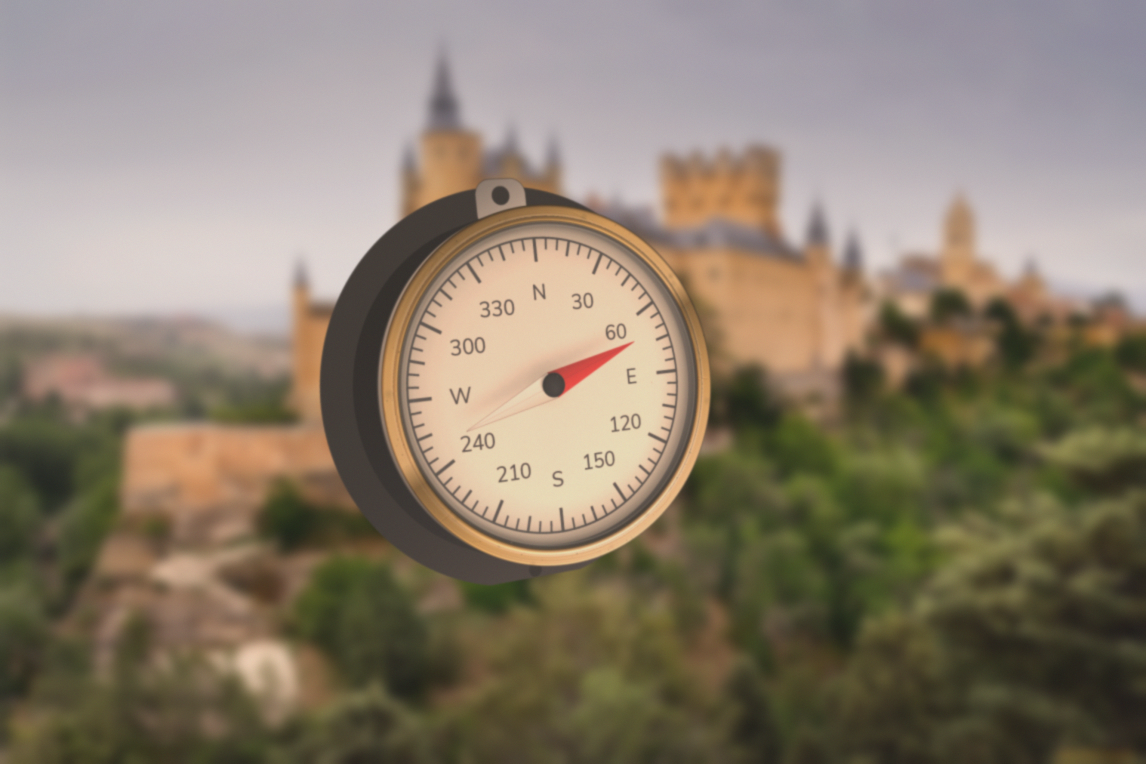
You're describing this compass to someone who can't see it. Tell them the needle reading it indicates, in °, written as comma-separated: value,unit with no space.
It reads 70,°
